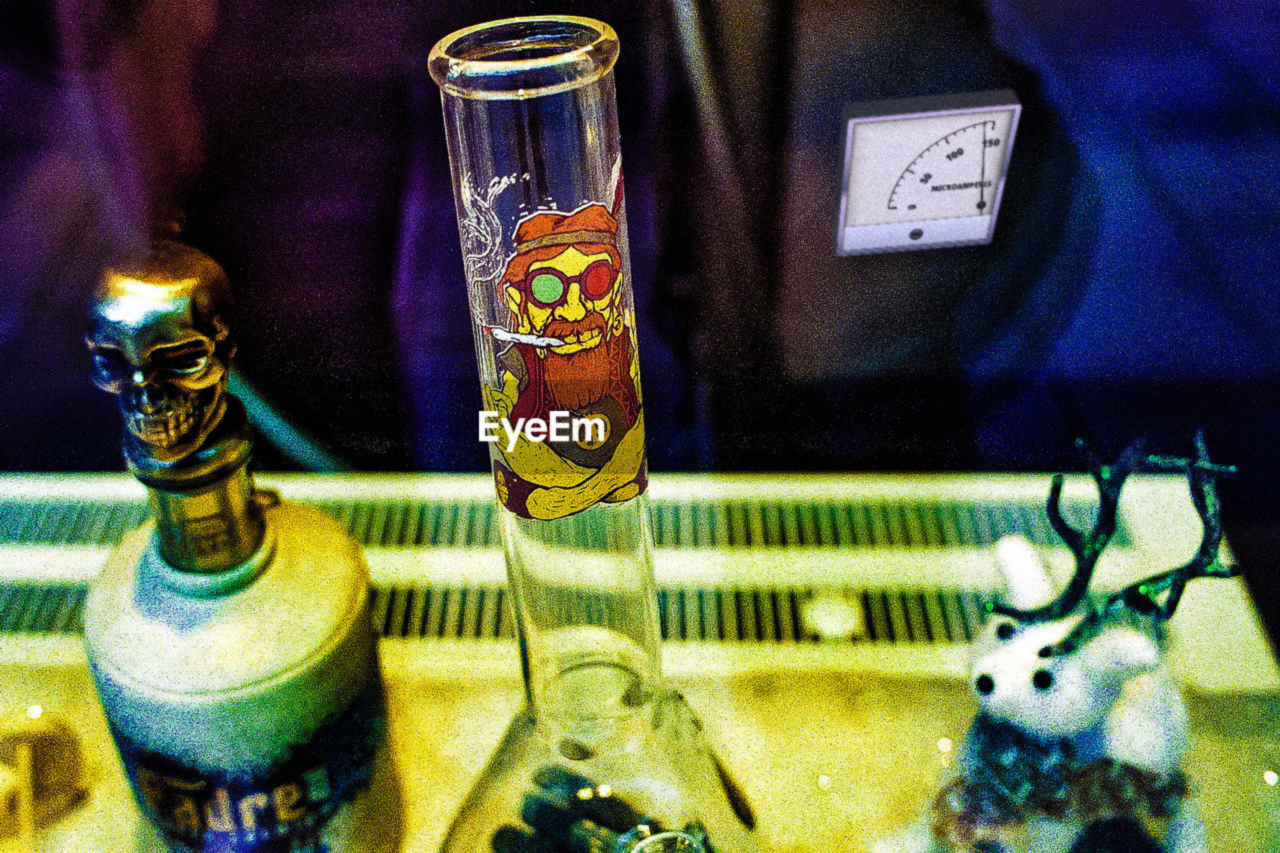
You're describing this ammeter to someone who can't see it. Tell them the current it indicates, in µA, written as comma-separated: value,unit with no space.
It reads 140,µA
